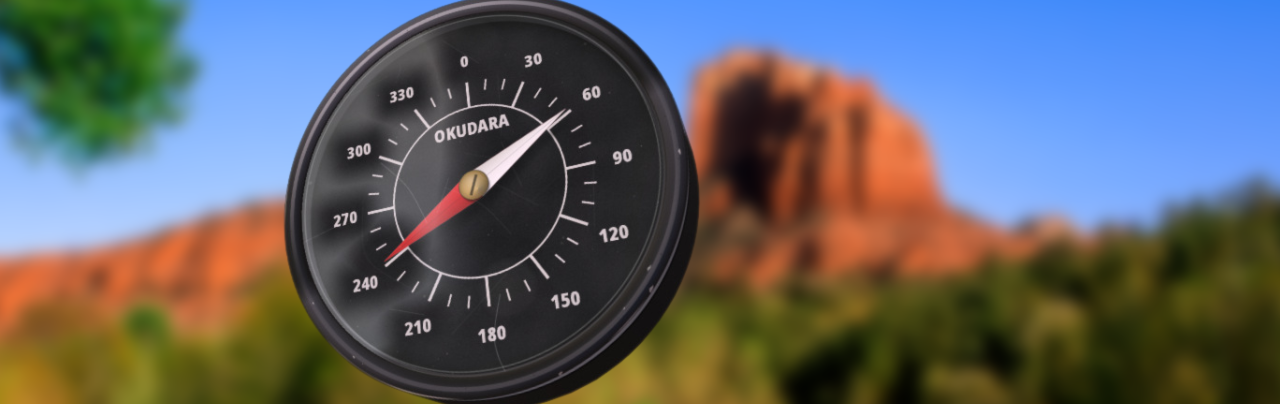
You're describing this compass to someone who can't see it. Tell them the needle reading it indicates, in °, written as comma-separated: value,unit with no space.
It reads 240,°
